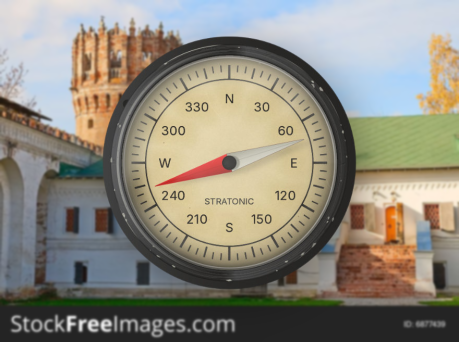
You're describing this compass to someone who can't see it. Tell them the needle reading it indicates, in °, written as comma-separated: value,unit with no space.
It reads 252.5,°
